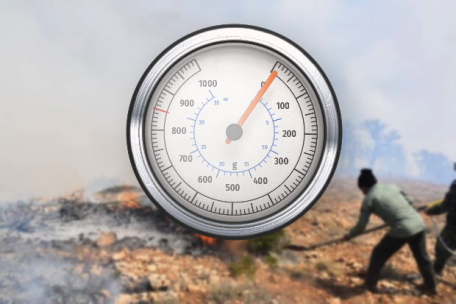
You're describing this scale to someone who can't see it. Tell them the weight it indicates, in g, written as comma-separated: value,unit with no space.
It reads 10,g
